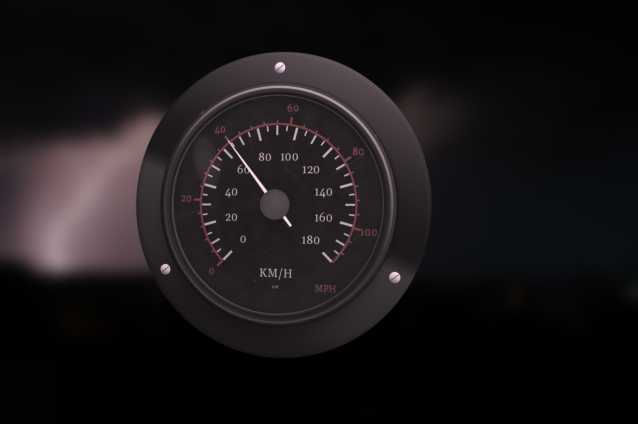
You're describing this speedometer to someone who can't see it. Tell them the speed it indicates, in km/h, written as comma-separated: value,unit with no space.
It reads 65,km/h
